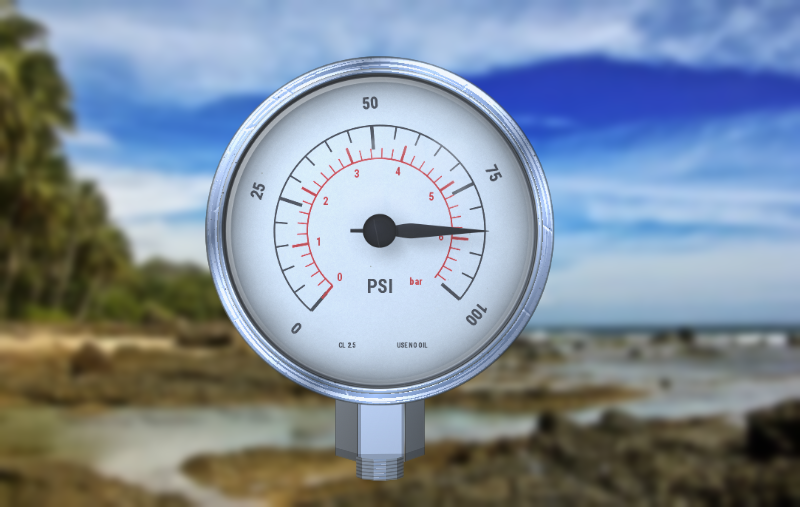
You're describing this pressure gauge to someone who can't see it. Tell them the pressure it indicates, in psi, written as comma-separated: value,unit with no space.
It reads 85,psi
